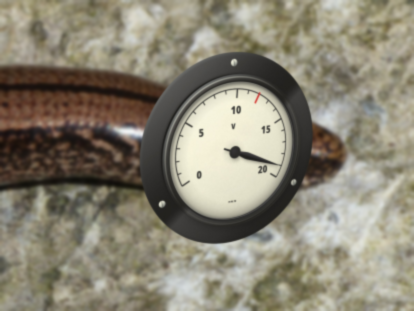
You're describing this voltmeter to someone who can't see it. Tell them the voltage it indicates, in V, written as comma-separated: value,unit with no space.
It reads 19,V
